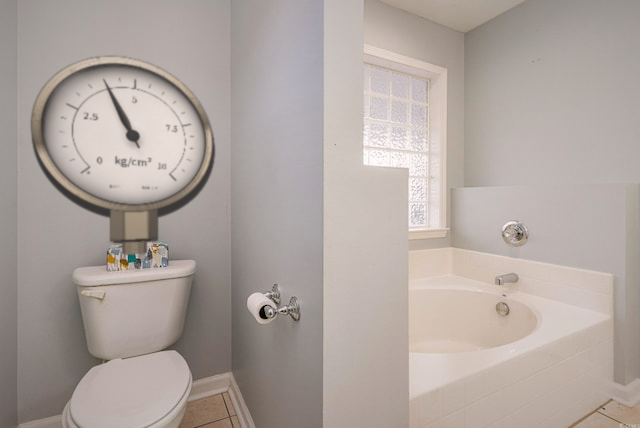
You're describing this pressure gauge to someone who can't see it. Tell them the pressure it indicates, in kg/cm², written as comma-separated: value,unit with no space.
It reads 4,kg/cm²
